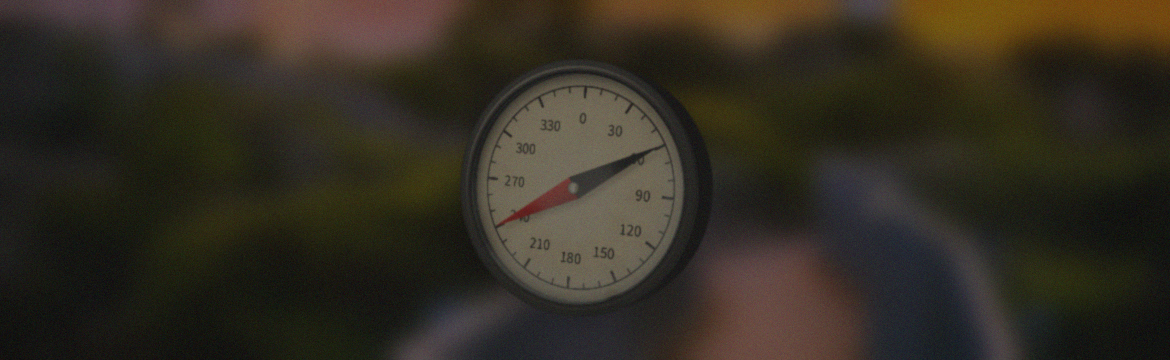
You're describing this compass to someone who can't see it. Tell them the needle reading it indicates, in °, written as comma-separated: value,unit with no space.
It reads 240,°
